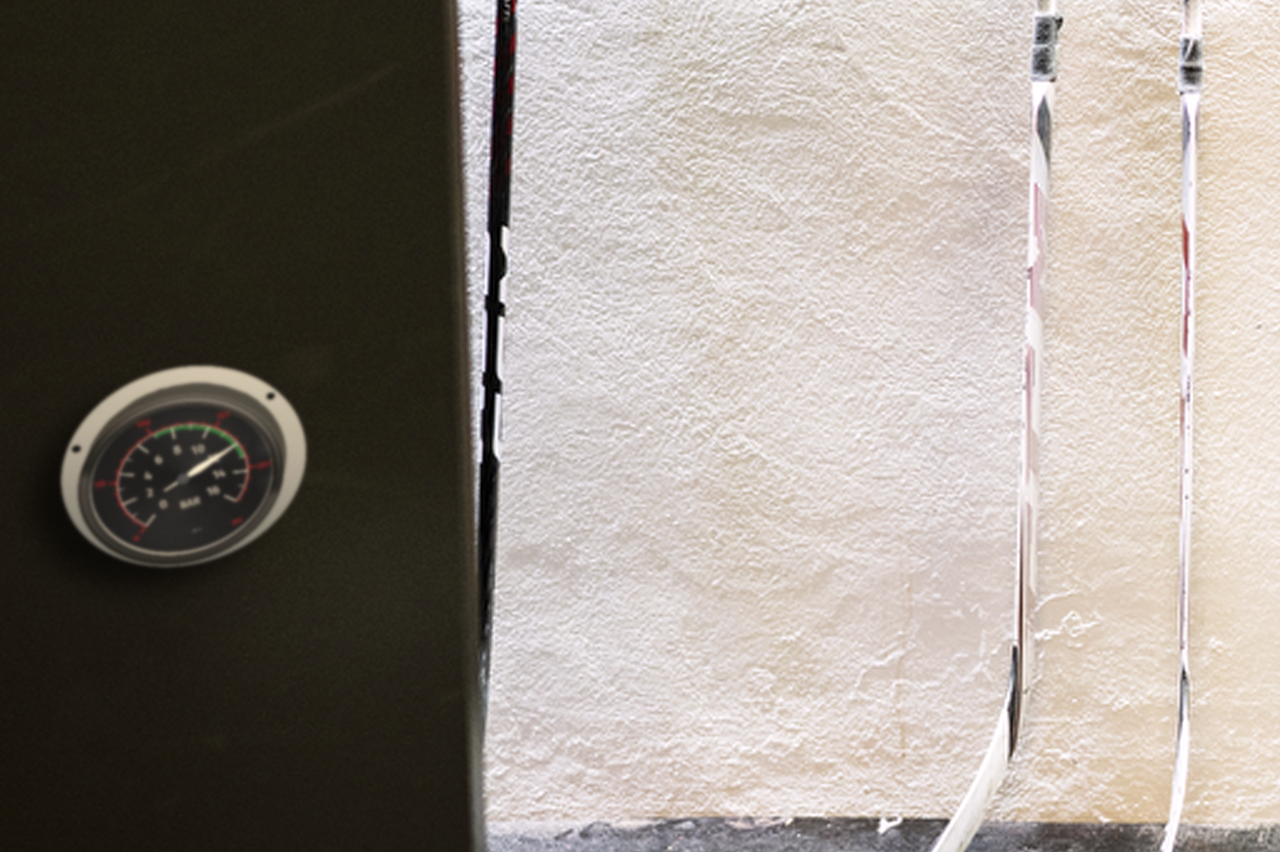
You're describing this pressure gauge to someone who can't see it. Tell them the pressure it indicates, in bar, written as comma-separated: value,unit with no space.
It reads 12,bar
